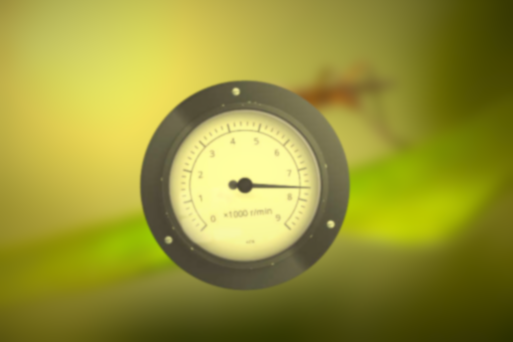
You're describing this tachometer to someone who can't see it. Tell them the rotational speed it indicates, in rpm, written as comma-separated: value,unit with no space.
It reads 7600,rpm
